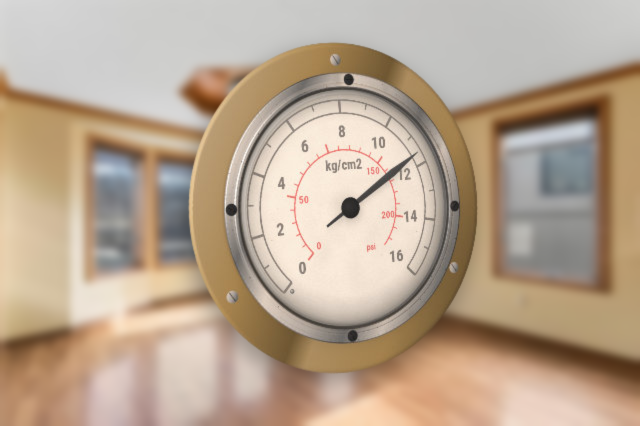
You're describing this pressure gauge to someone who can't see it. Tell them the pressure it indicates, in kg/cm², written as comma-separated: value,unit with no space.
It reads 11.5,kg/cm²
